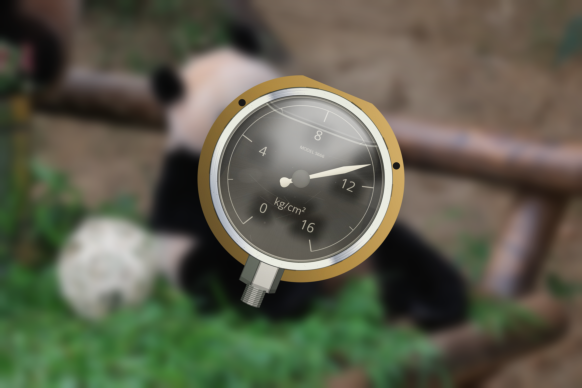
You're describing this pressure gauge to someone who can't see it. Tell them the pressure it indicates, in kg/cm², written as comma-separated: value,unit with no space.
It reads 11,kg/cm²
